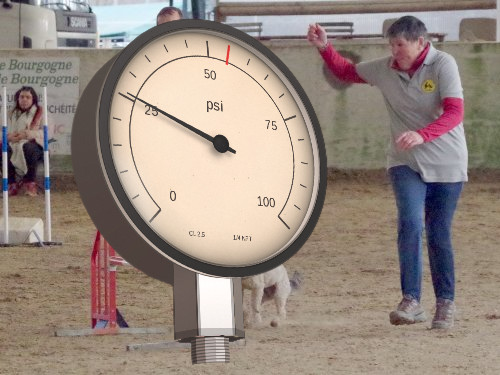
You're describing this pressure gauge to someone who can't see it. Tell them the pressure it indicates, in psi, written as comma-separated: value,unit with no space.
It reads 25,psi
